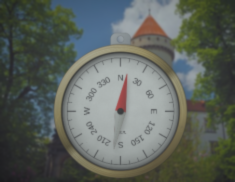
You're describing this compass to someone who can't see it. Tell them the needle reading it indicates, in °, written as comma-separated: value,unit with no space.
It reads 10,°
